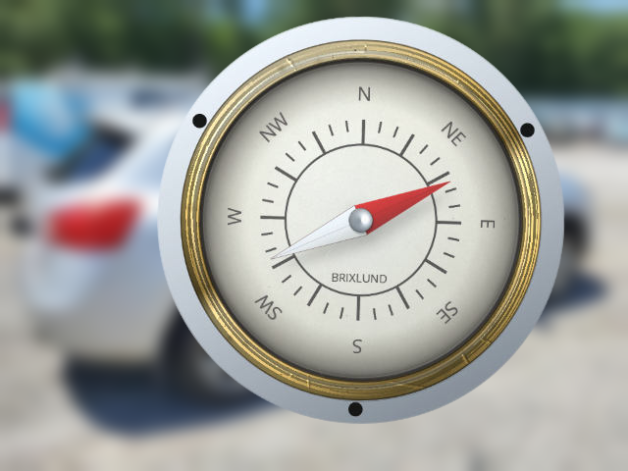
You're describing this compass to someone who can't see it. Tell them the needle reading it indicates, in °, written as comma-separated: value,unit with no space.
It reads 65,°
